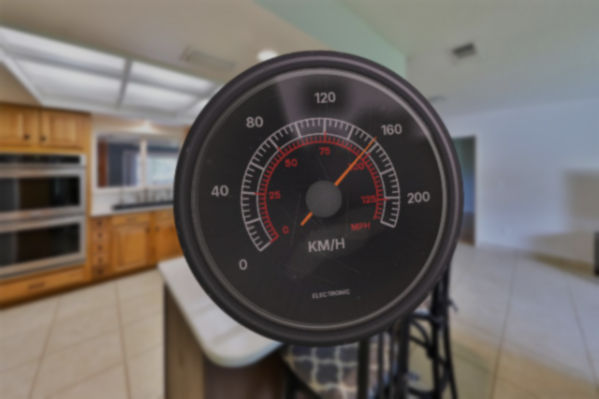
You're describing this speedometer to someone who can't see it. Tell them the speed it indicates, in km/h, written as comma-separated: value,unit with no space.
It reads 156,km/h
